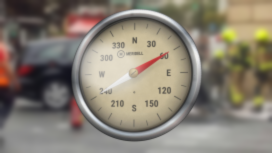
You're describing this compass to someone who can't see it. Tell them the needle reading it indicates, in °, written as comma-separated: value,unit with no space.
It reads 60,°
